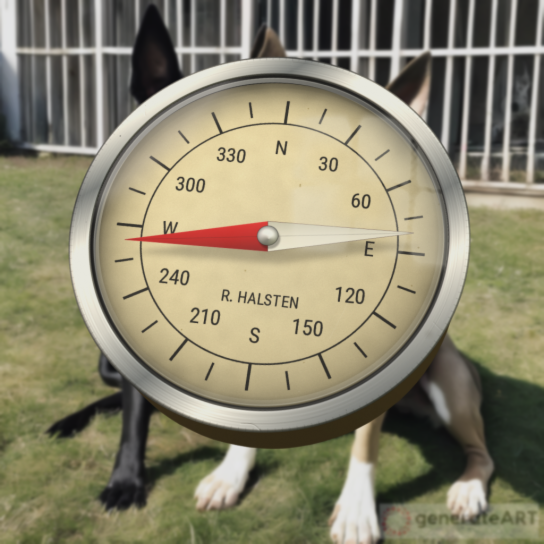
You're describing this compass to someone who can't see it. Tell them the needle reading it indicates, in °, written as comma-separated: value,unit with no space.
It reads 262.5,°
